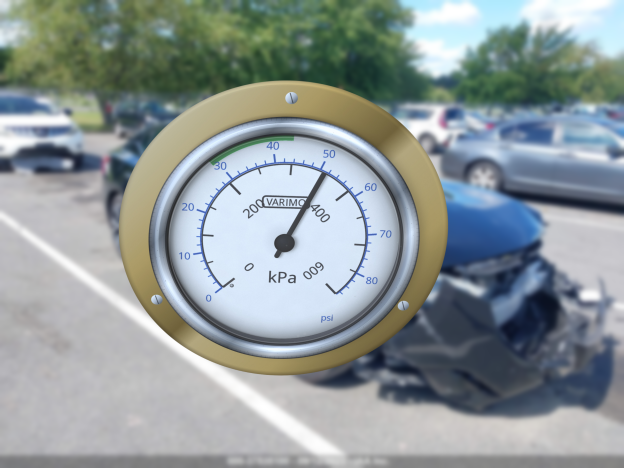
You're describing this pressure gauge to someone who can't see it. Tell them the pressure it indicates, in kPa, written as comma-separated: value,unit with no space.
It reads 350,kPa
